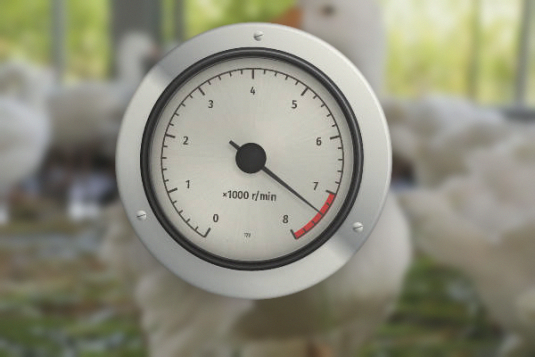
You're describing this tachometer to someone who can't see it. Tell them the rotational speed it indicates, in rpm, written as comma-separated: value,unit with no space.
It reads 7400,rpm
